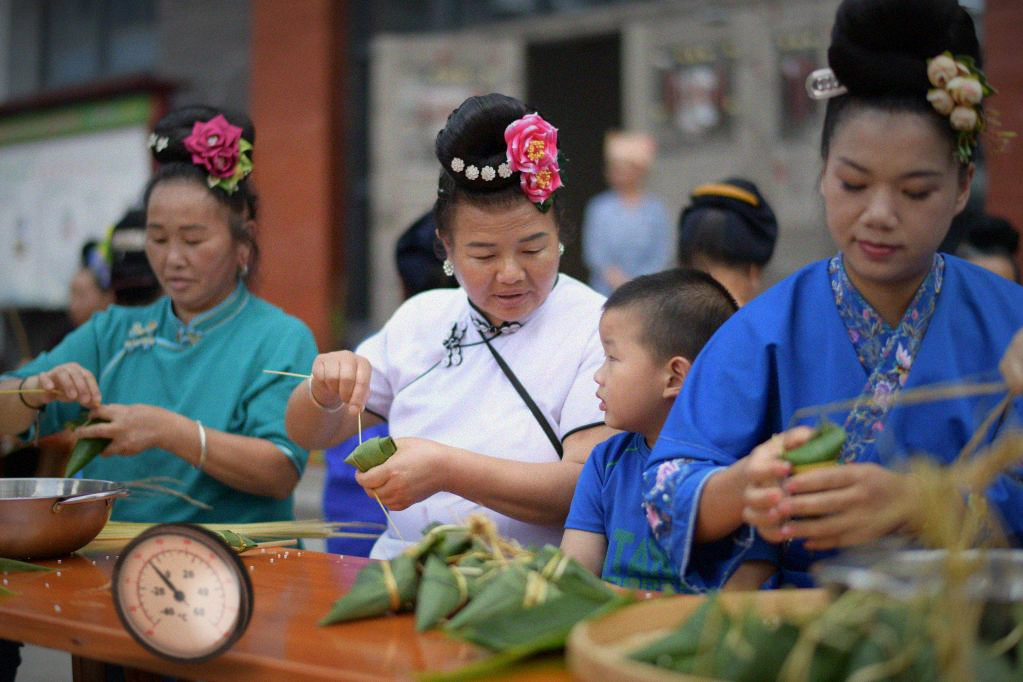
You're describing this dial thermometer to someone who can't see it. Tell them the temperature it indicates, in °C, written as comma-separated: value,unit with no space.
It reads -4,°C
